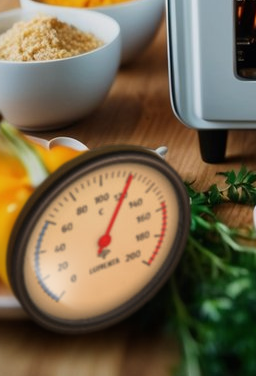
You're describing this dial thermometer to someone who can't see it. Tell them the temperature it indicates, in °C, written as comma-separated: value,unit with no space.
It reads 120,°C
